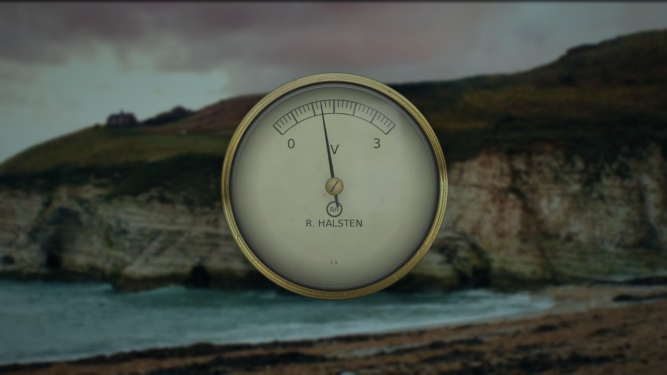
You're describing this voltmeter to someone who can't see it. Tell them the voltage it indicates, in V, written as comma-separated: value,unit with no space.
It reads 1.2,V
